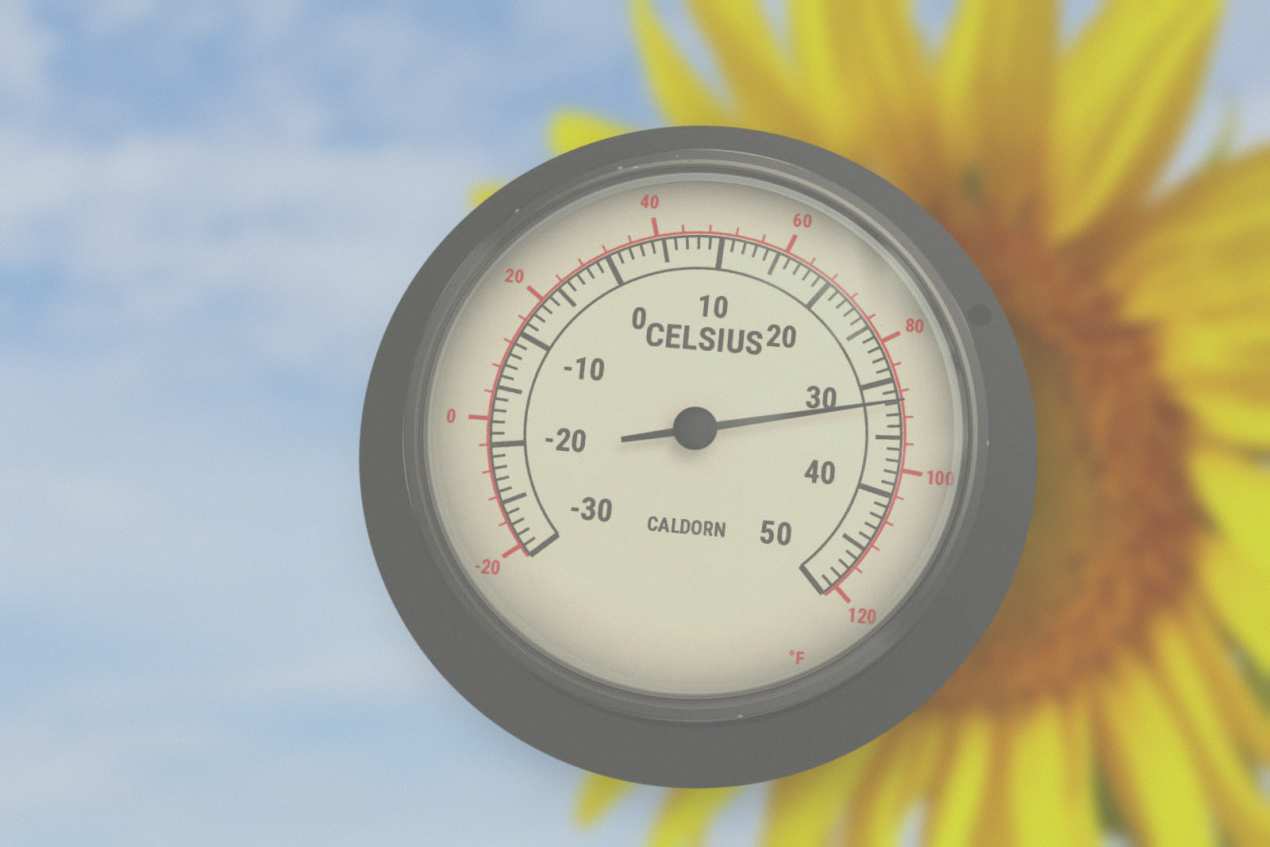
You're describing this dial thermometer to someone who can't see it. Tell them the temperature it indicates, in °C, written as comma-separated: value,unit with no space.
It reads 32,°C
